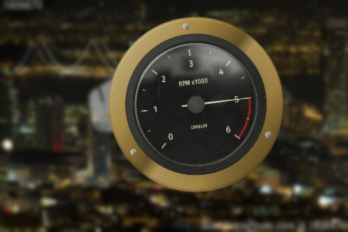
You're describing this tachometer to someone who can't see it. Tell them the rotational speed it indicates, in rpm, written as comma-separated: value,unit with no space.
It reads 5000,rpm
